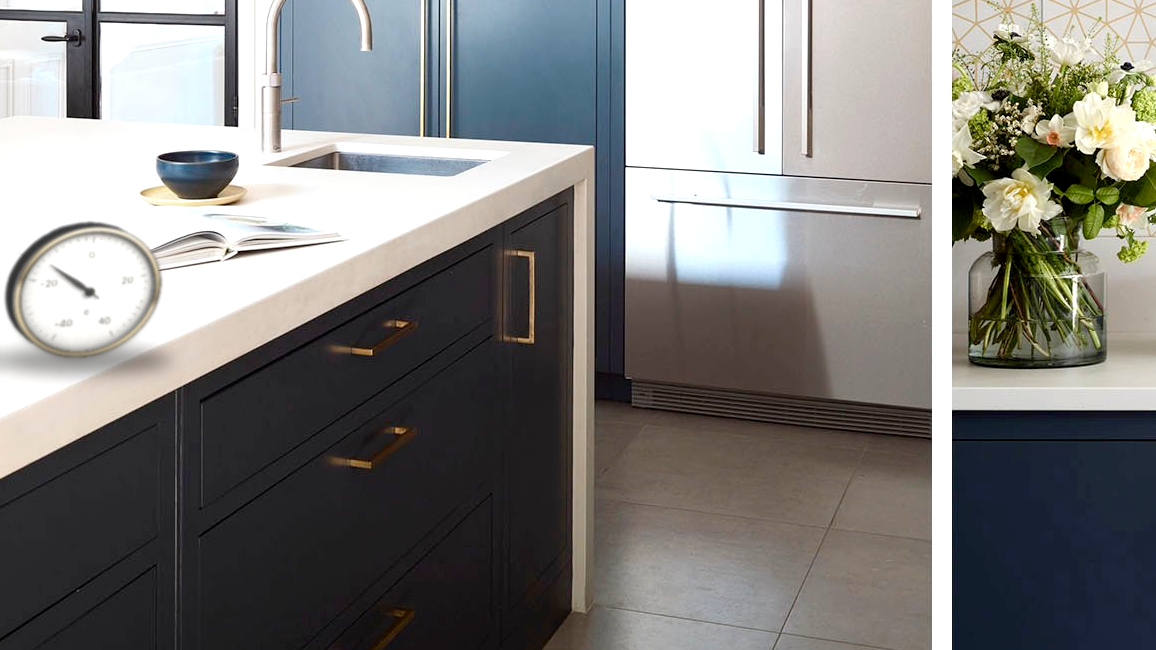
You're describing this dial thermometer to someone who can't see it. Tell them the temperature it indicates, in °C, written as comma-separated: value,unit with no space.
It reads -14,°C
